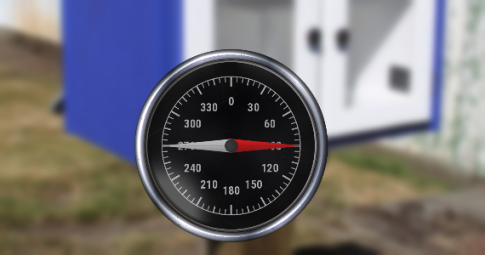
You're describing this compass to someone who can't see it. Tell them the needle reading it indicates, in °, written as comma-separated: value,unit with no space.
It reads 90,°
